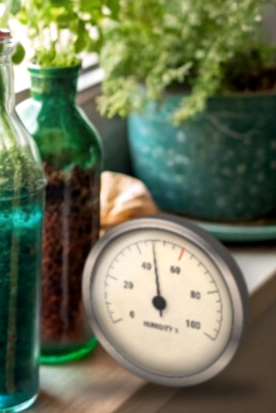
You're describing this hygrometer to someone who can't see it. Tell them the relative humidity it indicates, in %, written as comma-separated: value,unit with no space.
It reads 48,%
